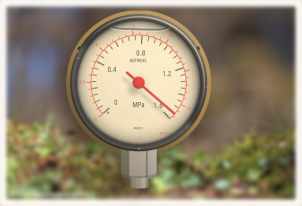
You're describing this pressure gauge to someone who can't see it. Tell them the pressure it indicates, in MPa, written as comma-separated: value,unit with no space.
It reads 1.55,MPa
